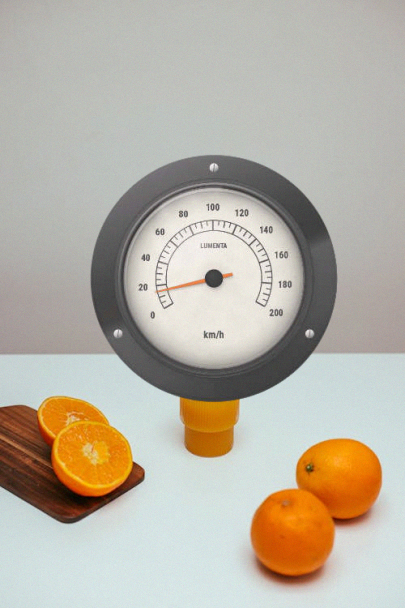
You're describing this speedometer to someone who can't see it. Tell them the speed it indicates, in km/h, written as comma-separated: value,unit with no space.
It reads 15,km/h
